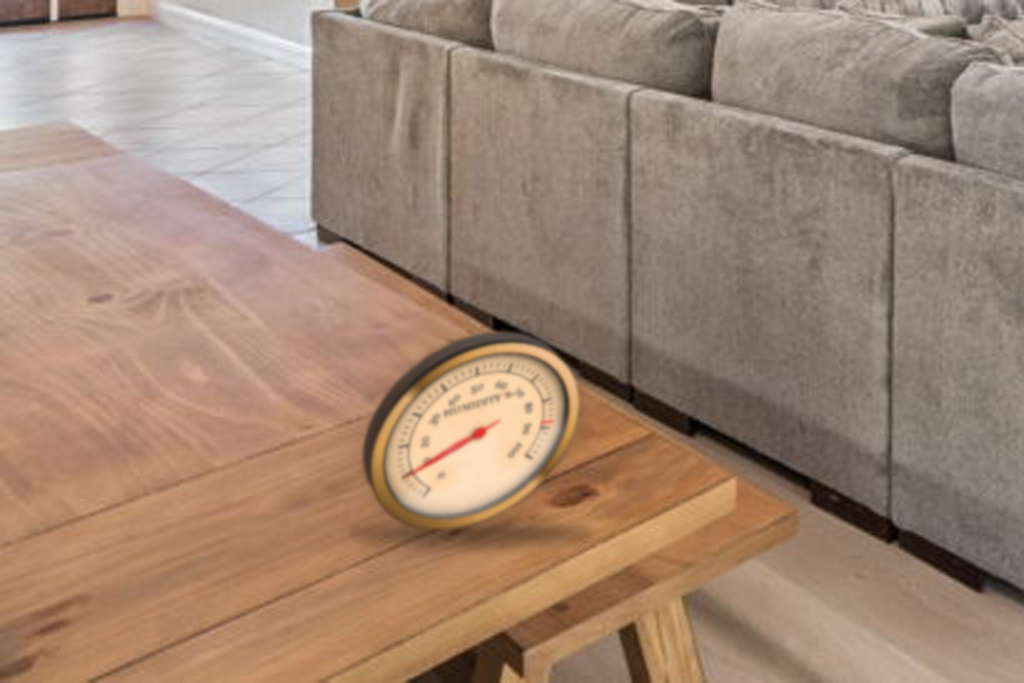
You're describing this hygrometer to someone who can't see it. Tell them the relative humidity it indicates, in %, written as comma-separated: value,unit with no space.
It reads 10,%
